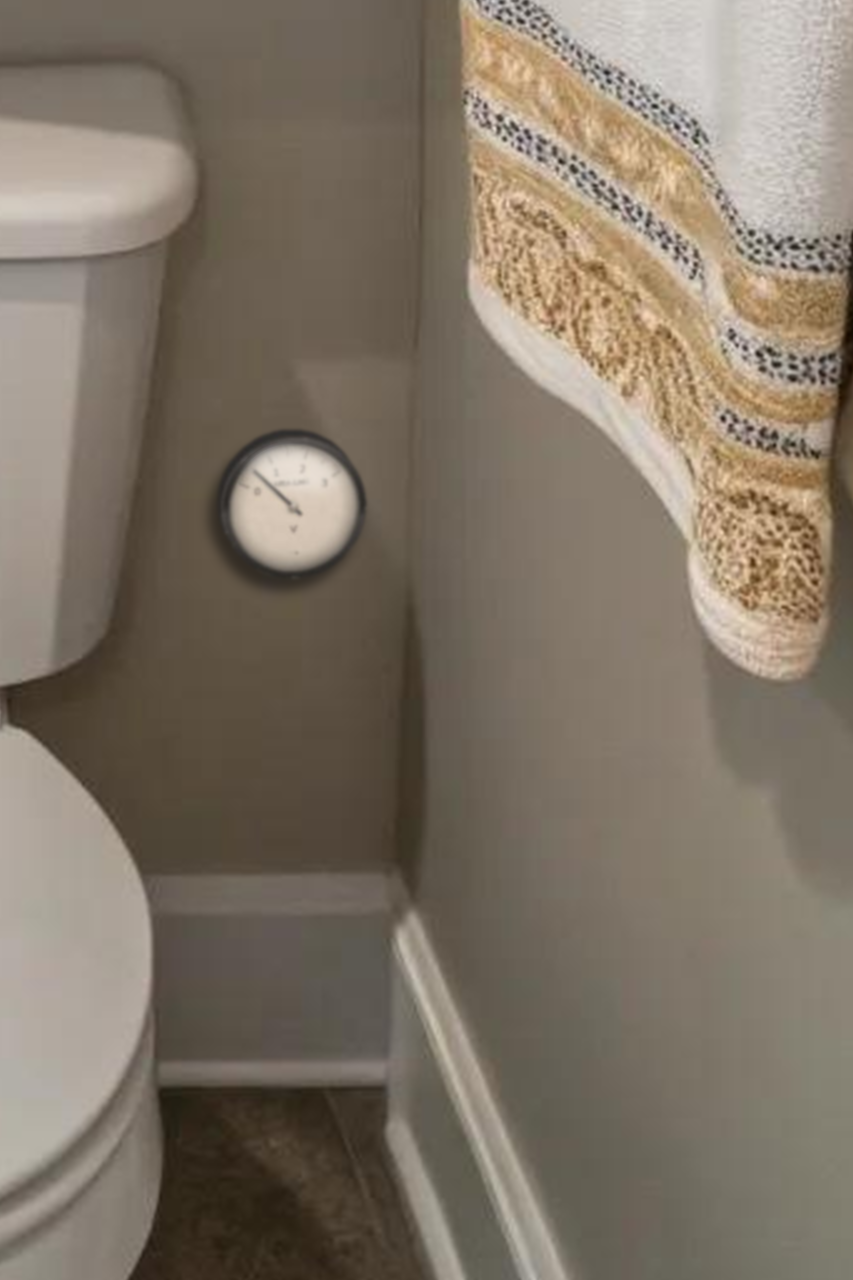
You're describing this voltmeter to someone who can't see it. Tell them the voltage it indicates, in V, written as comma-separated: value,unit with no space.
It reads 0.5,V
